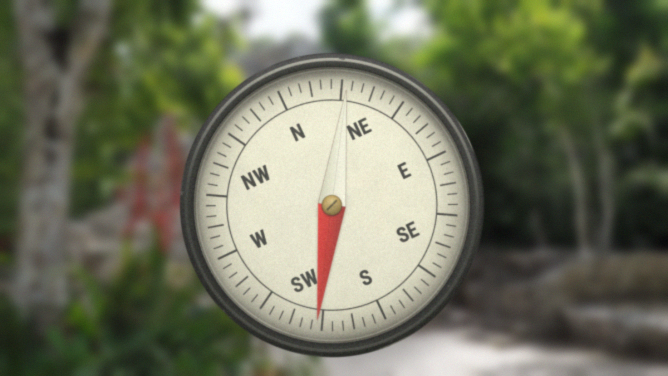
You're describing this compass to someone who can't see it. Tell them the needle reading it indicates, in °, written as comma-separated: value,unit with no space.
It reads 212.5,°
